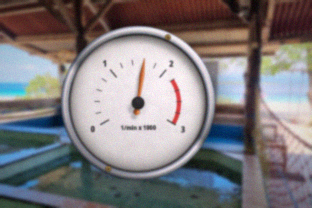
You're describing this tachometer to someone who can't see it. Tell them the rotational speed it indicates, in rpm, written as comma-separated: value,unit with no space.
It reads 1600,rpm
